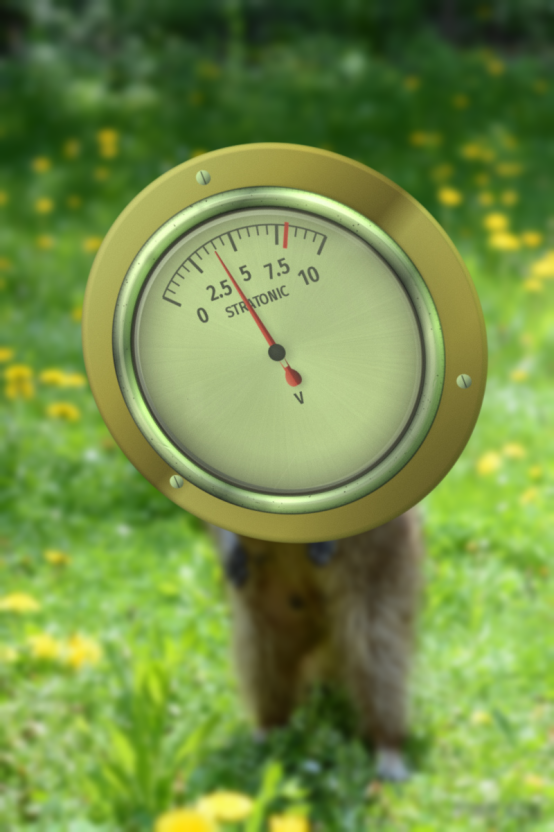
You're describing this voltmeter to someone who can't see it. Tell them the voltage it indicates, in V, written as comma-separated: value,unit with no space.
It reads 4,V
